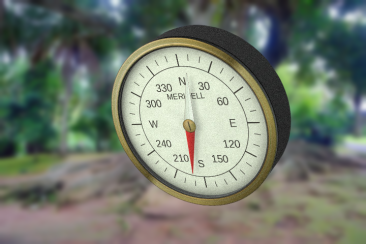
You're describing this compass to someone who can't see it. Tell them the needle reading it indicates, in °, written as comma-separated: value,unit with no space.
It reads 190,°
